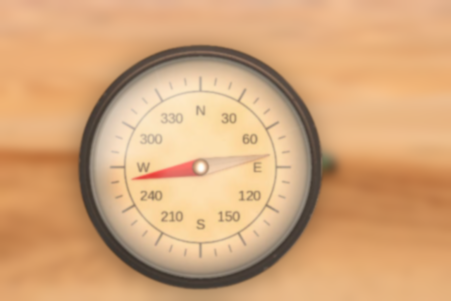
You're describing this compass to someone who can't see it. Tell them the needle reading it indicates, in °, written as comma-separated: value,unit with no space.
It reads 260,°
